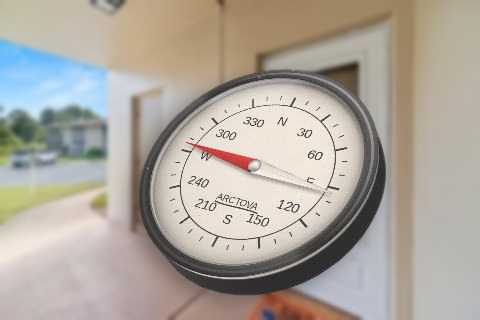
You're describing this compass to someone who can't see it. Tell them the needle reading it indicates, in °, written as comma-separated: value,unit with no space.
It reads 275,°
